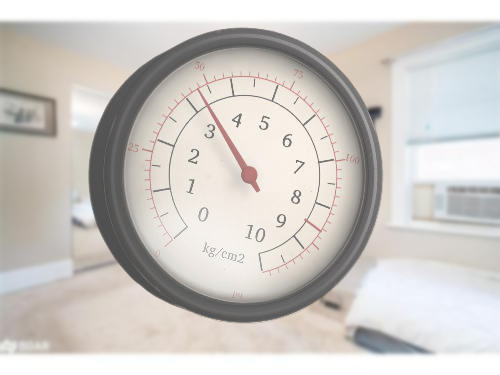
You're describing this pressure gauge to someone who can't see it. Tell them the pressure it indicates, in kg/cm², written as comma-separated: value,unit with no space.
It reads 3.25,kg/cm²
